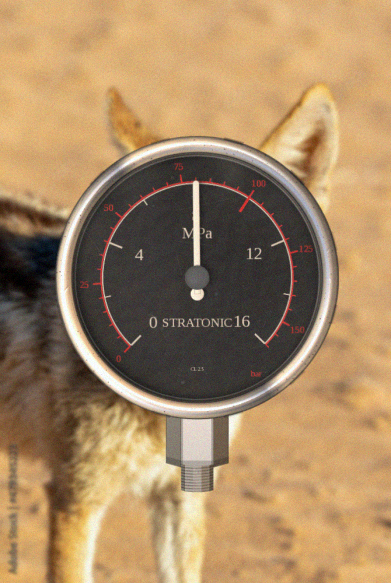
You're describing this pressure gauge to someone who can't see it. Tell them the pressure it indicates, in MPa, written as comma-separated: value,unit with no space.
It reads 8,MPa
